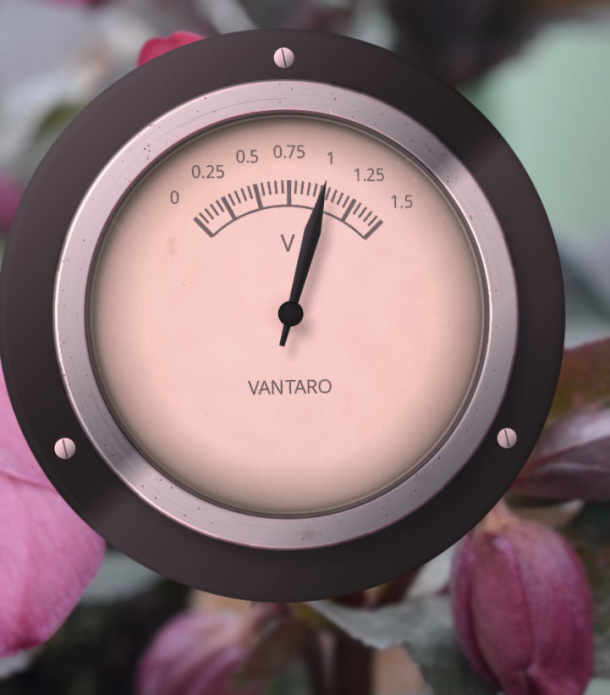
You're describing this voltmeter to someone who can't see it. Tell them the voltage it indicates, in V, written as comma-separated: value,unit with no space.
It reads 1,V
